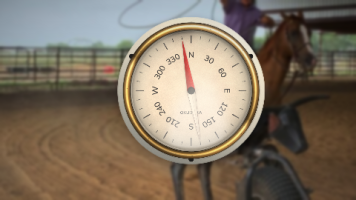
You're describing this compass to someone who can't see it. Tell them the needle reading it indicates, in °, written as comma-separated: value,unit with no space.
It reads 350,°
